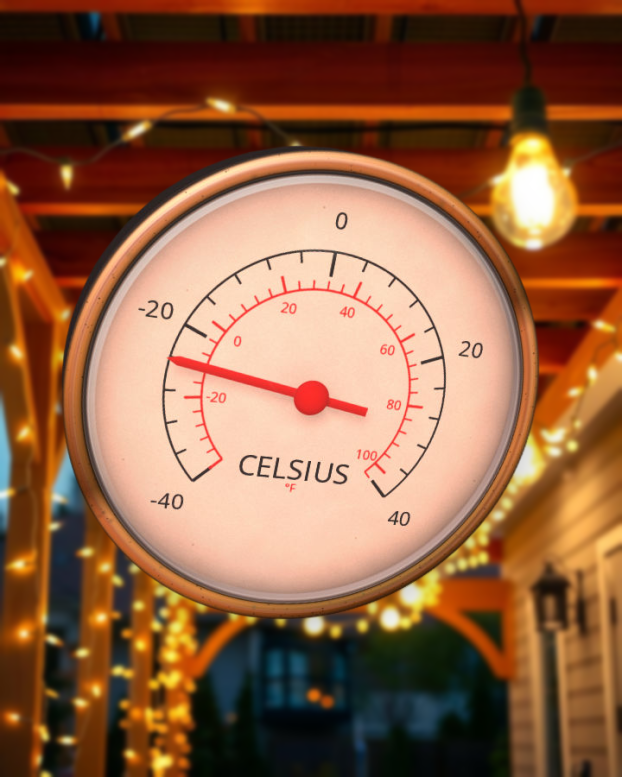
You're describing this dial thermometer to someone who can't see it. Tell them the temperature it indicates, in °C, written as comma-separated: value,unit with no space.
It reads -24,°C
